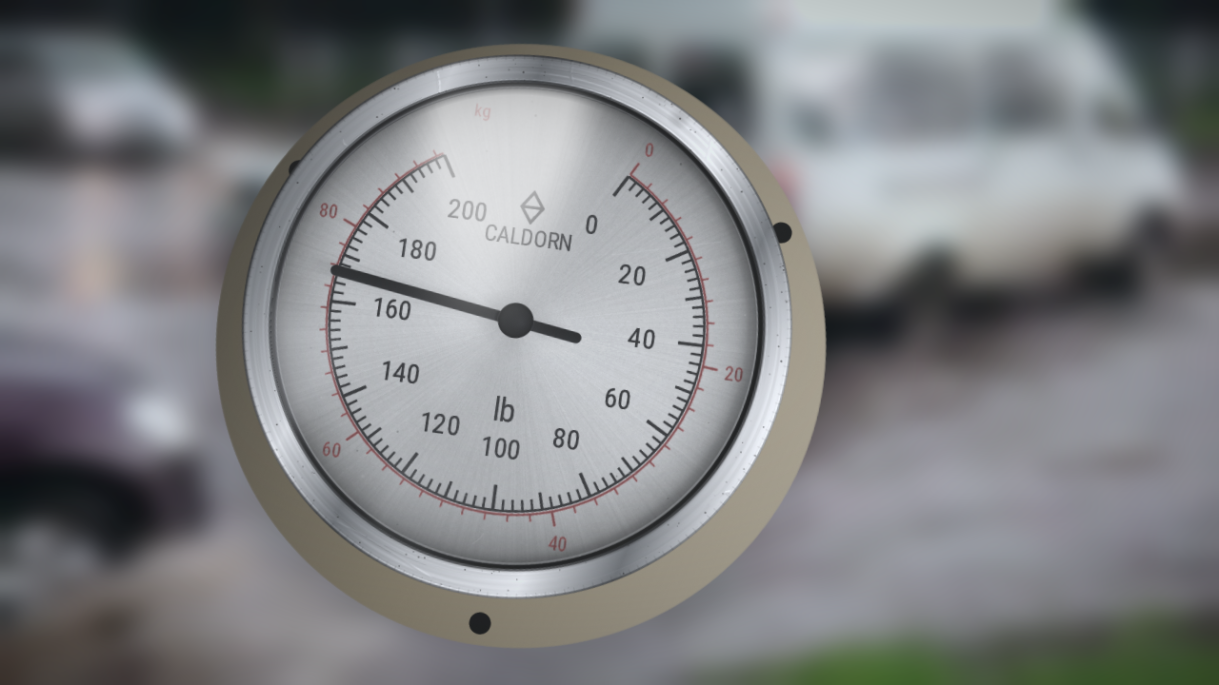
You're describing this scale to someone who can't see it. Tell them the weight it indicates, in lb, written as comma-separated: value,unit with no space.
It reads 166,lb
